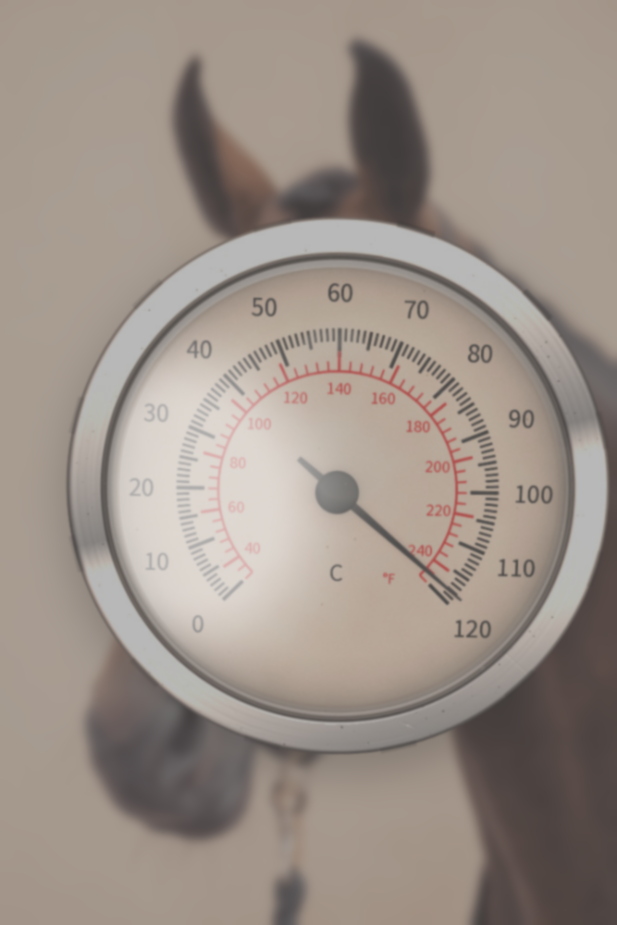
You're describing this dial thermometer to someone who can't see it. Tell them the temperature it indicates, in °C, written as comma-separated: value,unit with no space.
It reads 118,°C
